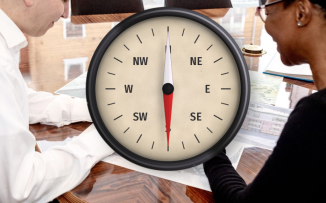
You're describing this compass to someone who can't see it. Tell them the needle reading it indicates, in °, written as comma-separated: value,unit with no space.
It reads 180,°
